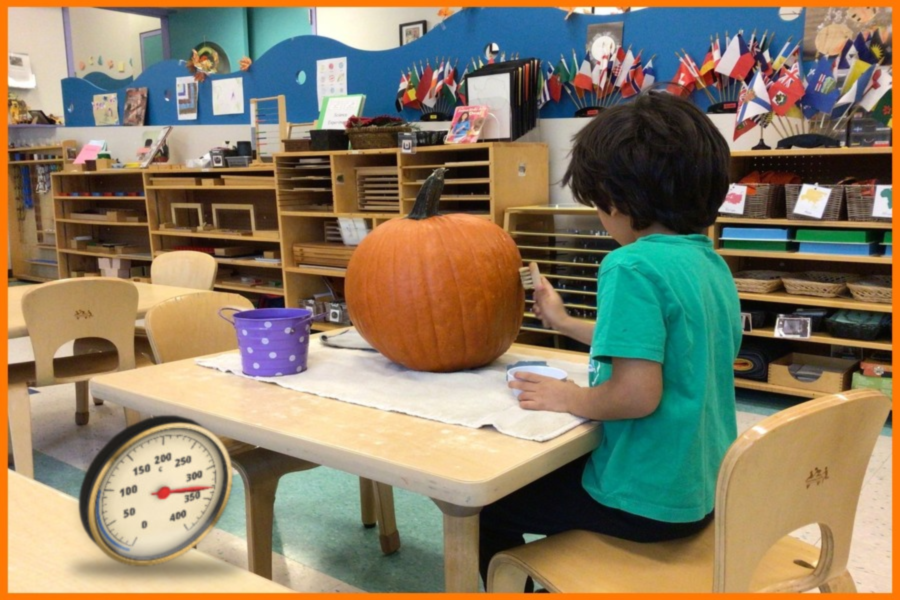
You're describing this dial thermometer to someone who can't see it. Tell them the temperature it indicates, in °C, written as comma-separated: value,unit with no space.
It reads 330,°C
